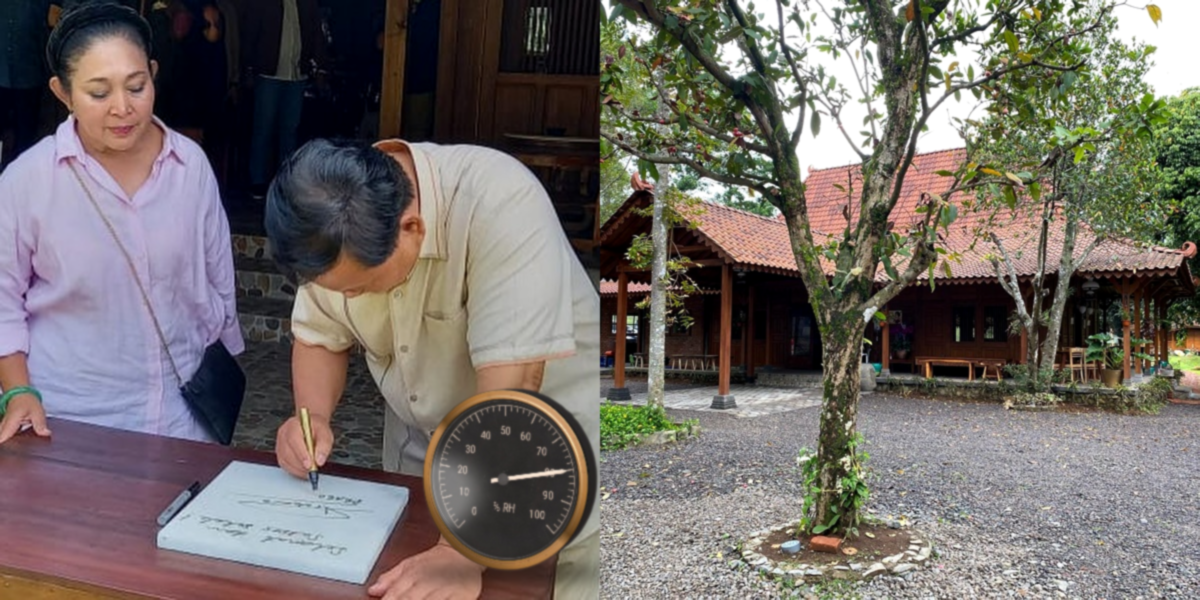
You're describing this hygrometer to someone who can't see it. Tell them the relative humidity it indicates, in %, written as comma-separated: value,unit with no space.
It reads 80,%
